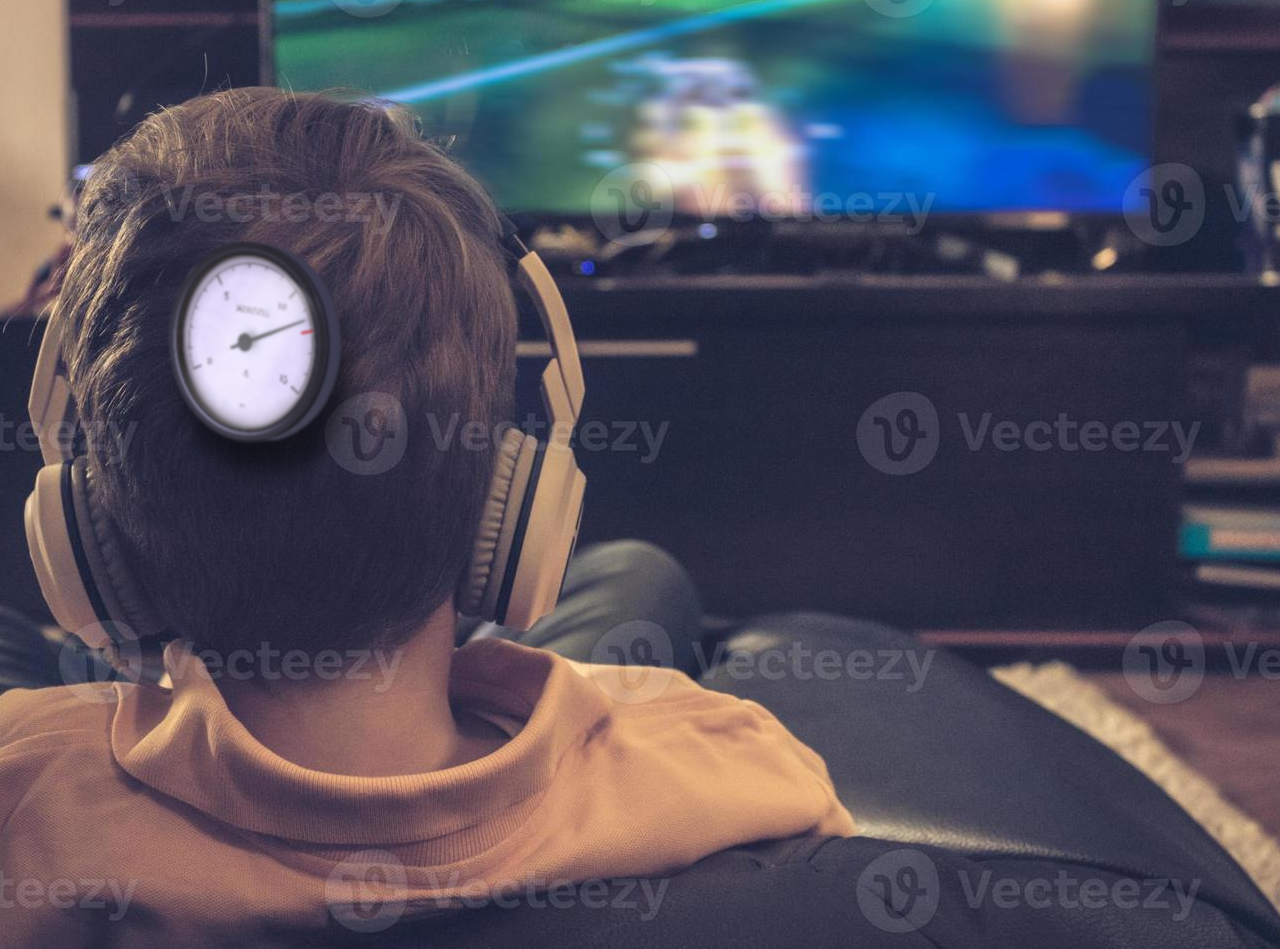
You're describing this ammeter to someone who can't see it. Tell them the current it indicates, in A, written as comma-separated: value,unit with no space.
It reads 11.5,A
